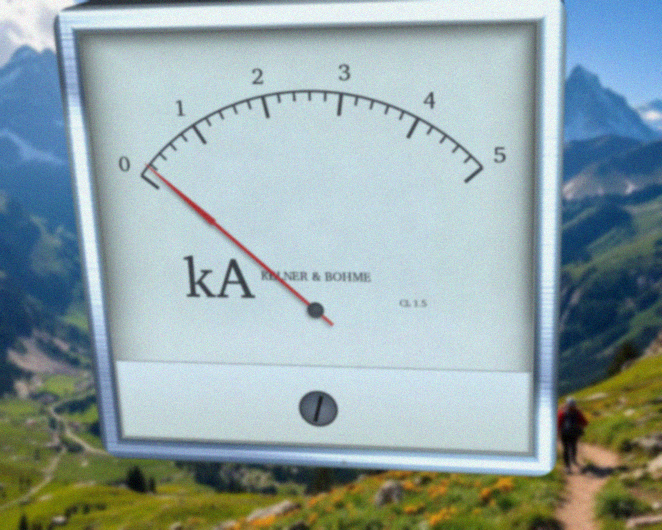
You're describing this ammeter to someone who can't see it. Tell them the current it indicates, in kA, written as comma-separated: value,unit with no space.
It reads 0.2,kA
